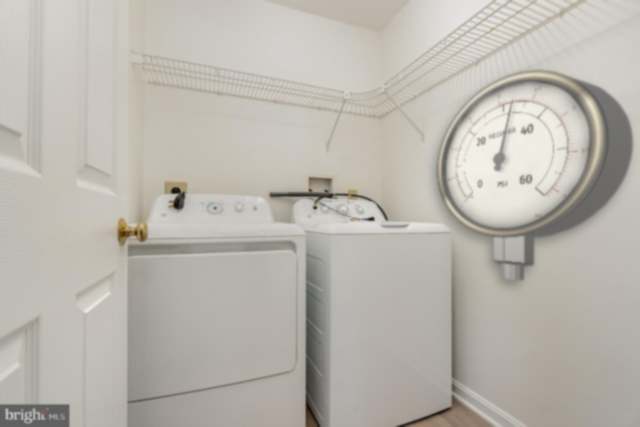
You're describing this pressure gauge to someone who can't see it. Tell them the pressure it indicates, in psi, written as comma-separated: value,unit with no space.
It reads 32.5,psi
